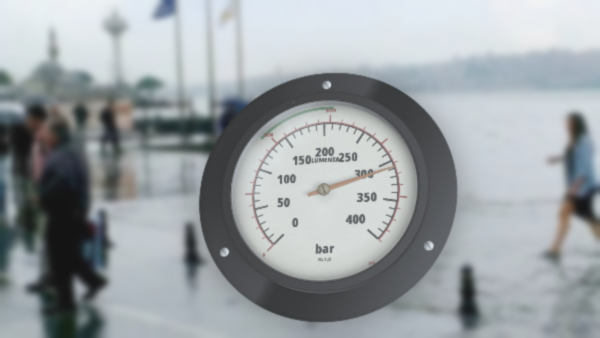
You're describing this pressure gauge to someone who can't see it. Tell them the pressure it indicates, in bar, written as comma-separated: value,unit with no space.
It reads 310,bar
